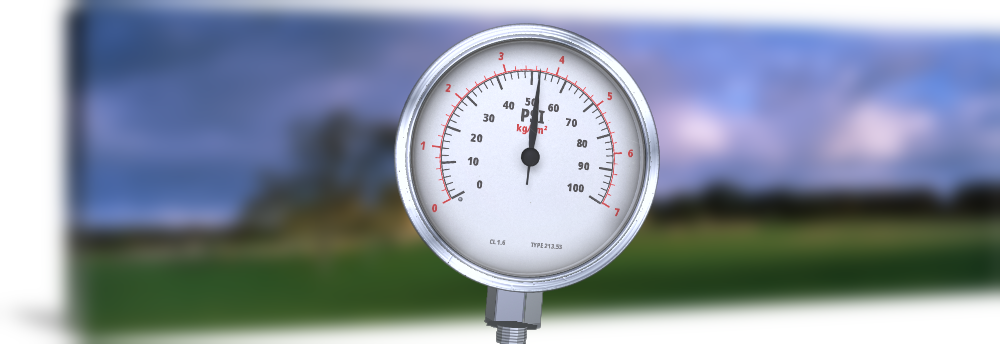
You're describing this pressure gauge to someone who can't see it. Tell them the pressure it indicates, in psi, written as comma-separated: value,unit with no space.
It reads 52,psi
